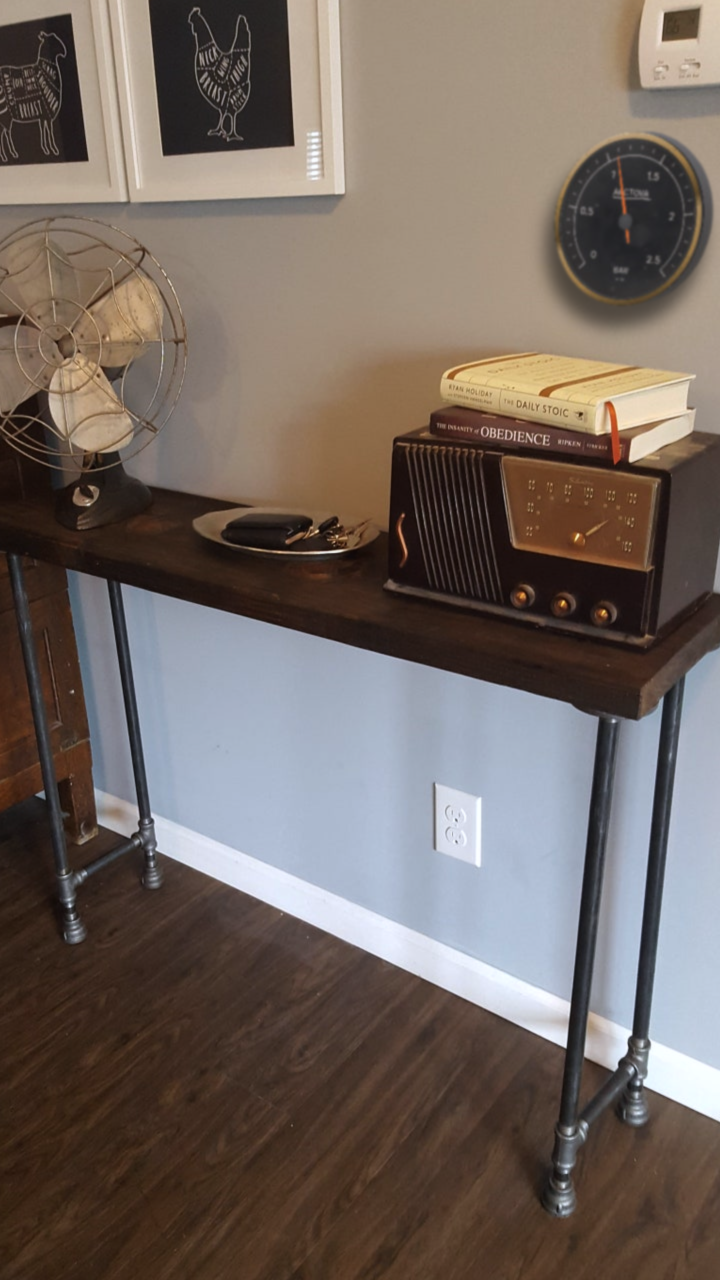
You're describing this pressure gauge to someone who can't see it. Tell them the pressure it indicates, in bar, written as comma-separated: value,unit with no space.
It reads 1.1,bar
